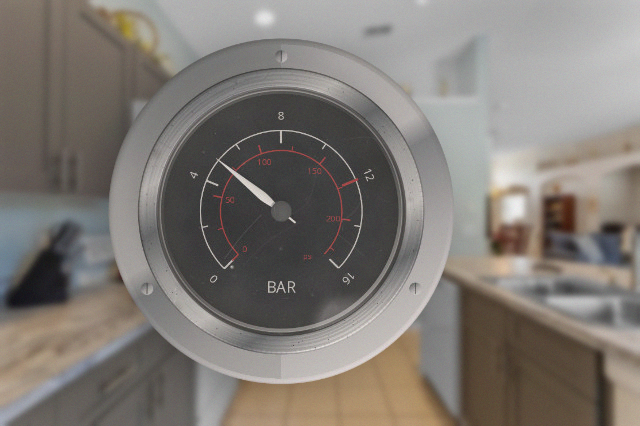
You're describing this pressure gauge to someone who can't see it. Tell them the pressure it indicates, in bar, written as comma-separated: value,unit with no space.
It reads 5,bar
